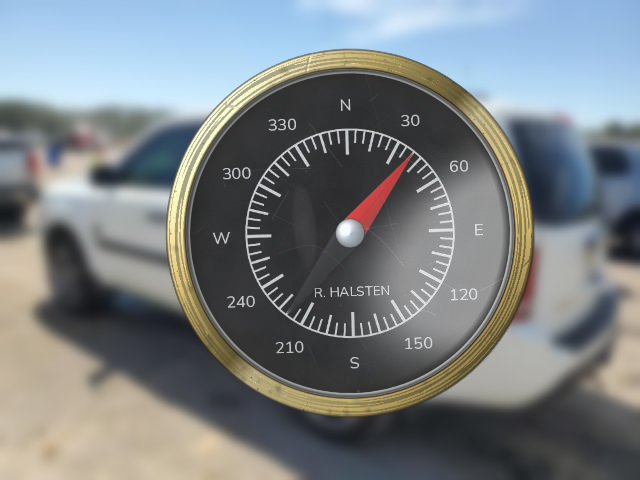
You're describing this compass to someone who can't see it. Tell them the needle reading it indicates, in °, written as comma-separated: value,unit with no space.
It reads 40,°
